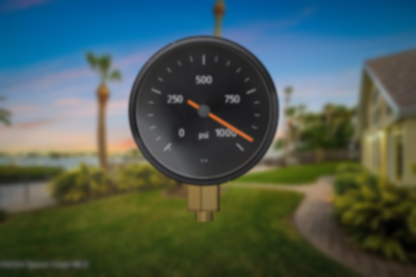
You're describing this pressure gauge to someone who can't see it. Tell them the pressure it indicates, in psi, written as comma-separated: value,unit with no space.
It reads 950,psi
